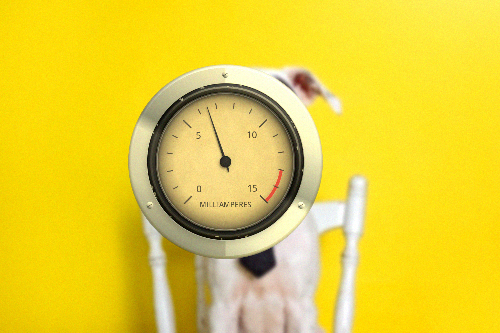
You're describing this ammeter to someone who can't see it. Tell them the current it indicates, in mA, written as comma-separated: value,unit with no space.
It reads 6.5,mA
